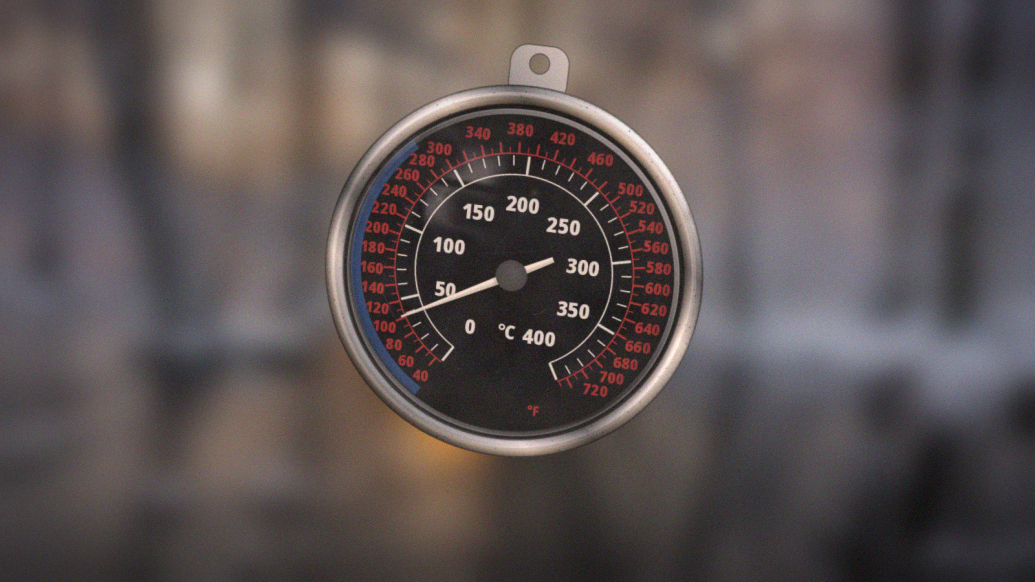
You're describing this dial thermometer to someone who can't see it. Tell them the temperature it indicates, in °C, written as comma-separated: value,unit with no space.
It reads 40,°C
